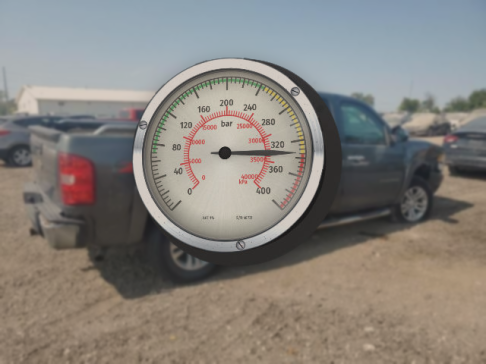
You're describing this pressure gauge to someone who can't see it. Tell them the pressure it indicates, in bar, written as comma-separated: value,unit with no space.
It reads 335,bar
